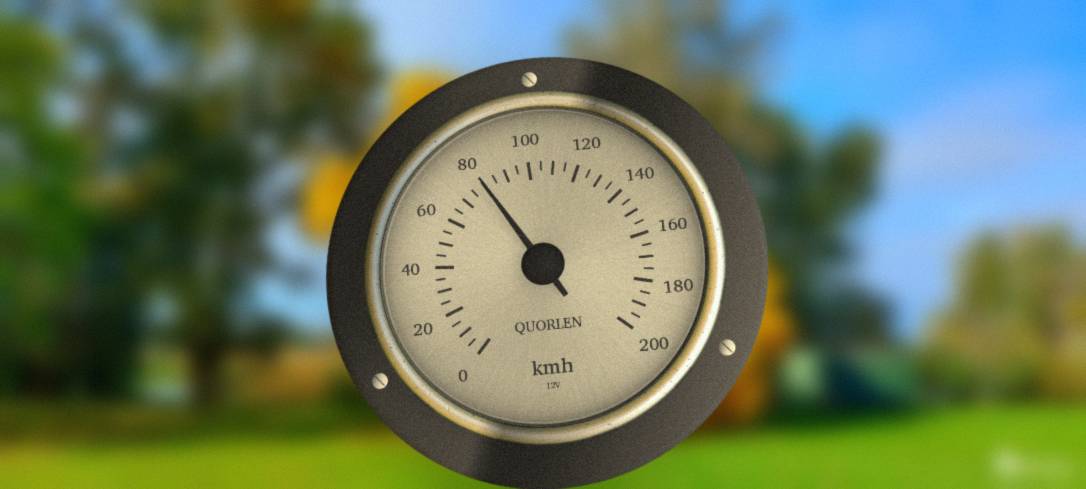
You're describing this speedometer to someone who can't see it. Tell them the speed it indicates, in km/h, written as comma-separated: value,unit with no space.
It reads 80,km/h
